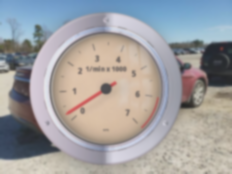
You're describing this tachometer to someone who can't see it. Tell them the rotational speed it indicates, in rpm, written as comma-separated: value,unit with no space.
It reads 250,rpm
